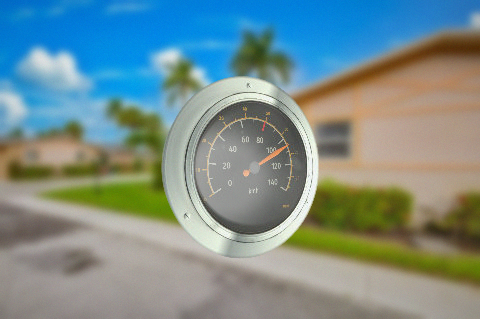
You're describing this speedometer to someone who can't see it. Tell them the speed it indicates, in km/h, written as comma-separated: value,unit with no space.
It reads 105,km/h
